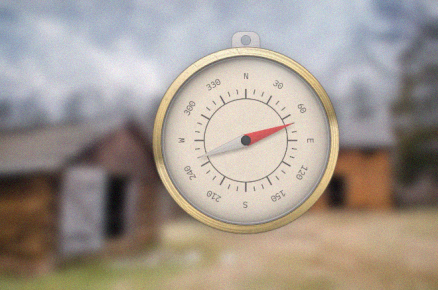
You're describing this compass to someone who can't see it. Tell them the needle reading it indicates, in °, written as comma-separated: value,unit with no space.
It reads 70,°
